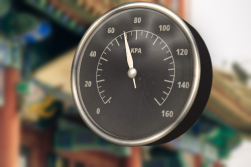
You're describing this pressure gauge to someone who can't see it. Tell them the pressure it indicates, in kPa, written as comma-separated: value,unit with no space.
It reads 70,kPa
